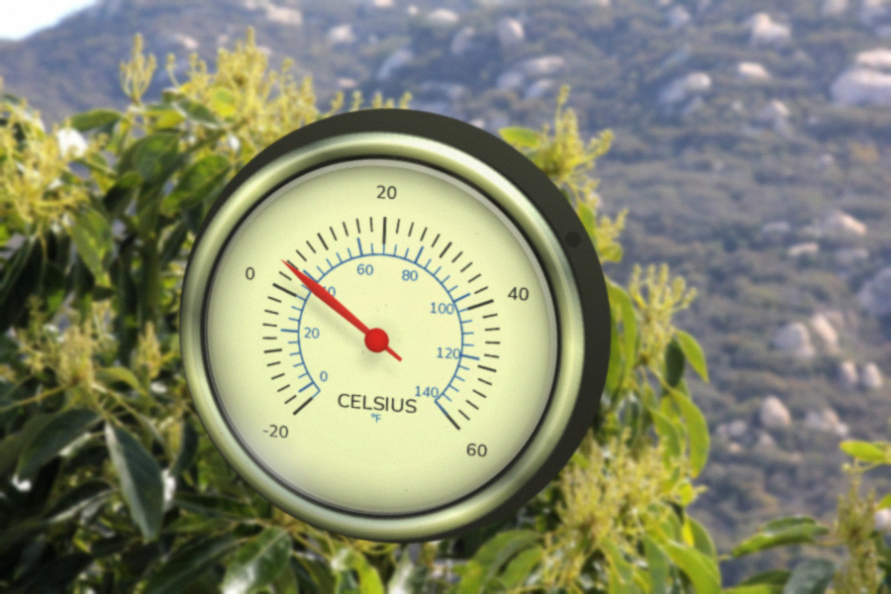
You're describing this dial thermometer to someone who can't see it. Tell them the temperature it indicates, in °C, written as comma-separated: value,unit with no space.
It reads 4,°C
